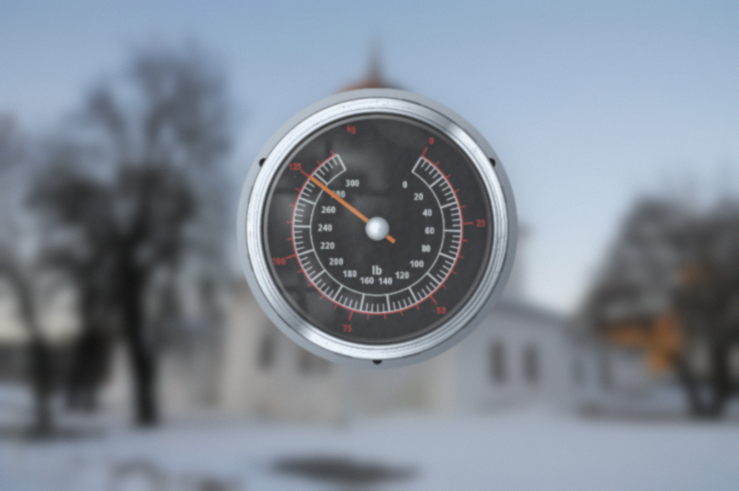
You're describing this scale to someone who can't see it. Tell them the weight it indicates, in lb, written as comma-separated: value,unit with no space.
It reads 276,lb
